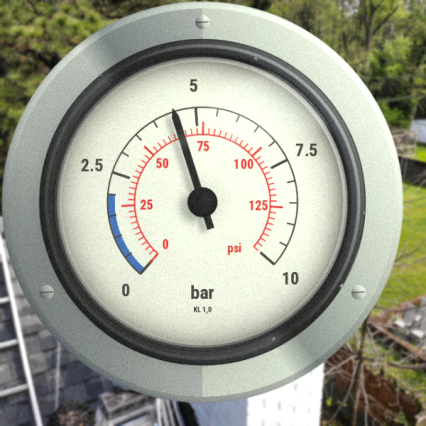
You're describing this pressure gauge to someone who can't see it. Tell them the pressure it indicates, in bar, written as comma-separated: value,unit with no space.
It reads 4.5,bar
